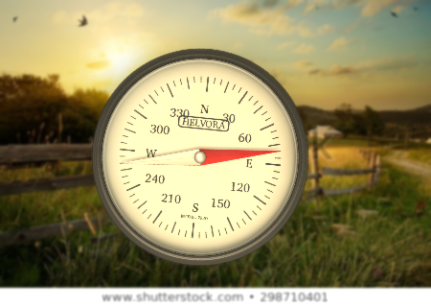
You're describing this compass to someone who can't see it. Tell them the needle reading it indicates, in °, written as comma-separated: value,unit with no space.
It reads 80,°
